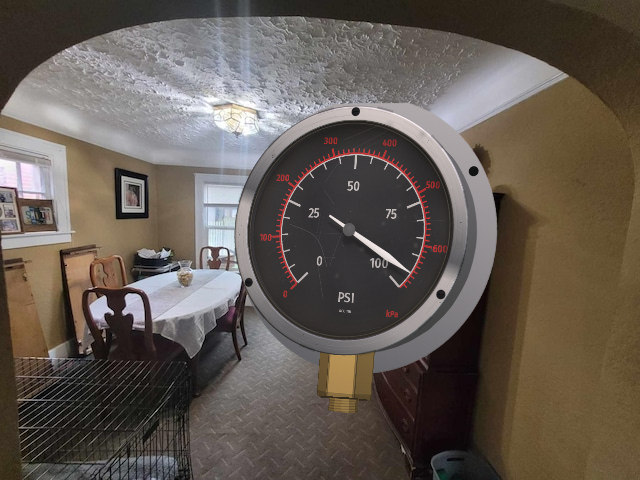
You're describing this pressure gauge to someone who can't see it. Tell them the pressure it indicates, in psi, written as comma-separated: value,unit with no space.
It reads 95,psi
